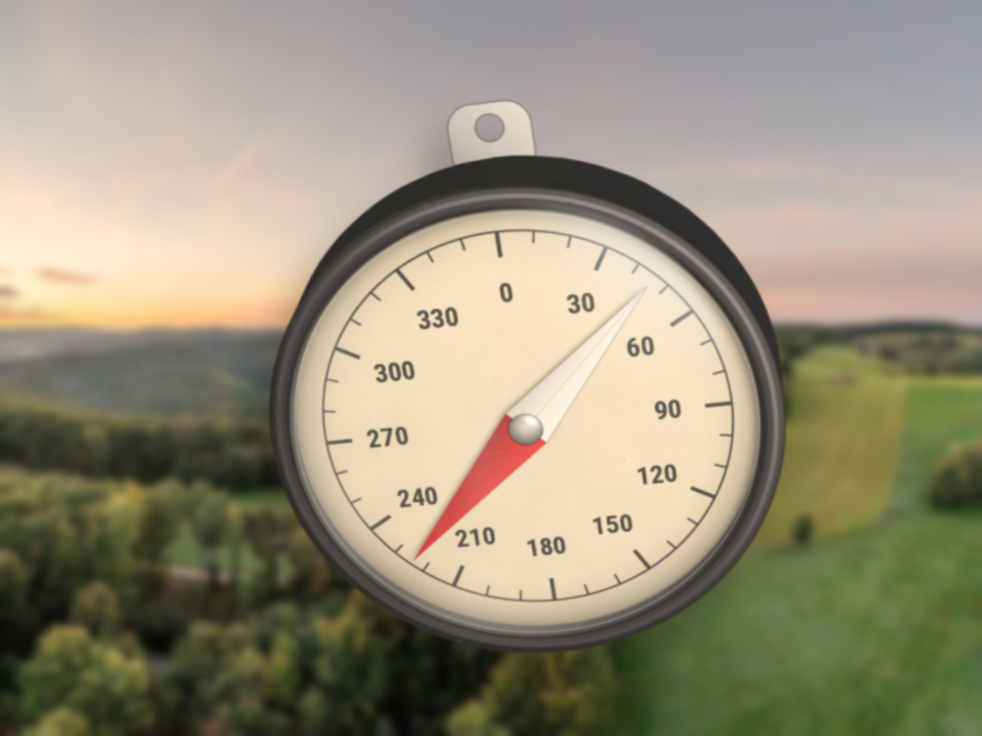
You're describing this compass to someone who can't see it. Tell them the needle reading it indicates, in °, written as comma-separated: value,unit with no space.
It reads 225,°
